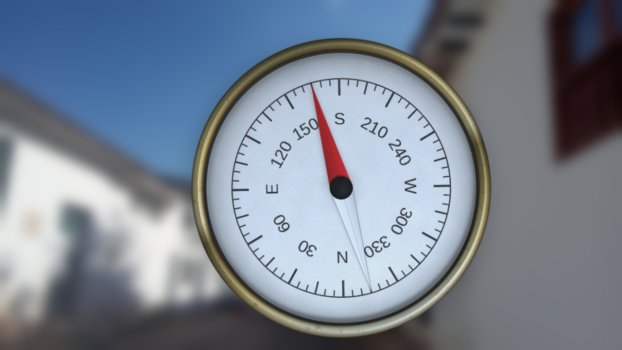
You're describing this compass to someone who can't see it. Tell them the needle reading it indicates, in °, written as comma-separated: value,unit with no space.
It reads 165,°
